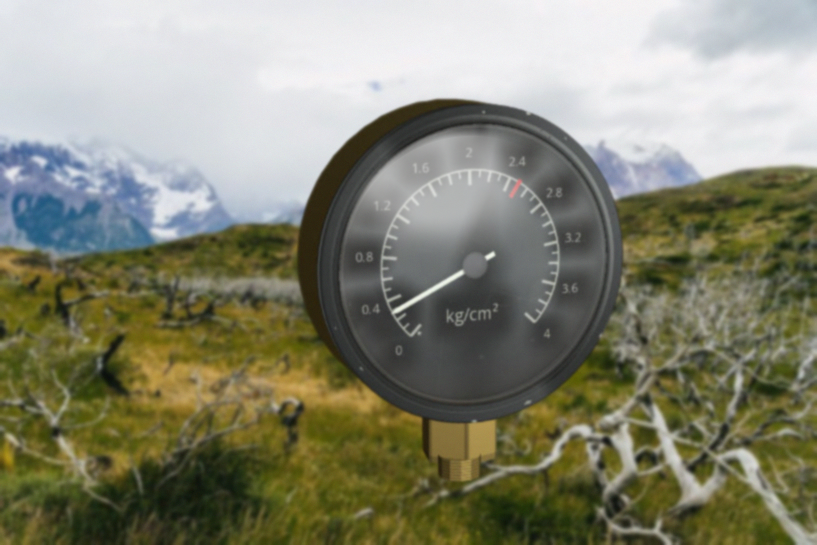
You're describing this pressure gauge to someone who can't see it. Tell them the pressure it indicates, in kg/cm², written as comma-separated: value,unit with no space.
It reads 0.3,kg/cm²
